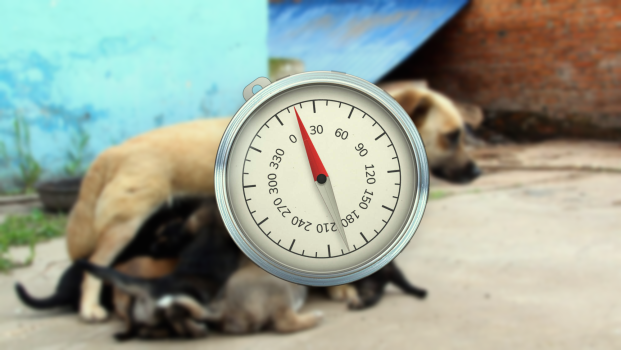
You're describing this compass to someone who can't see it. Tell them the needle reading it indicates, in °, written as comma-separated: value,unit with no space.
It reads 15,°
